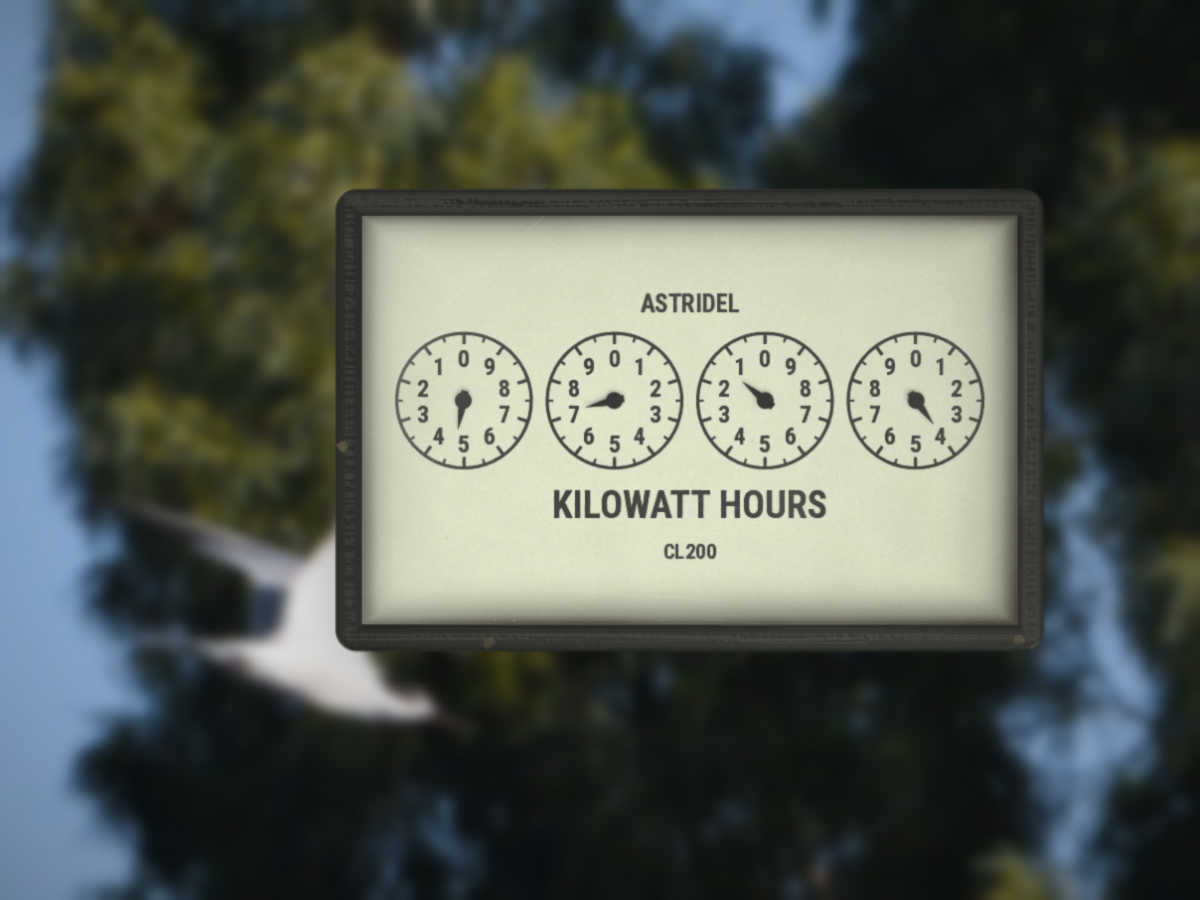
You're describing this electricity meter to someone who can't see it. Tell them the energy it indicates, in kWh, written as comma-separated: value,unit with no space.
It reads 4714,kWh
